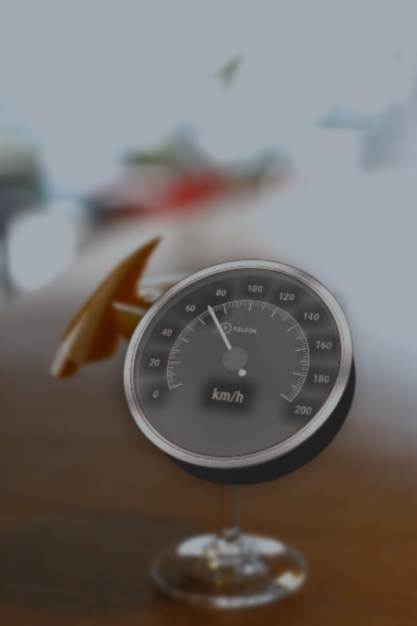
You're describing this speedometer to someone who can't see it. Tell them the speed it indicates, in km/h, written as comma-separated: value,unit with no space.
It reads 70,km/h
